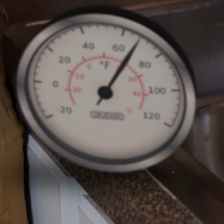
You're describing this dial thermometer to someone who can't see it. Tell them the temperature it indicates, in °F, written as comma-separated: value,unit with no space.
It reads 68,°F
